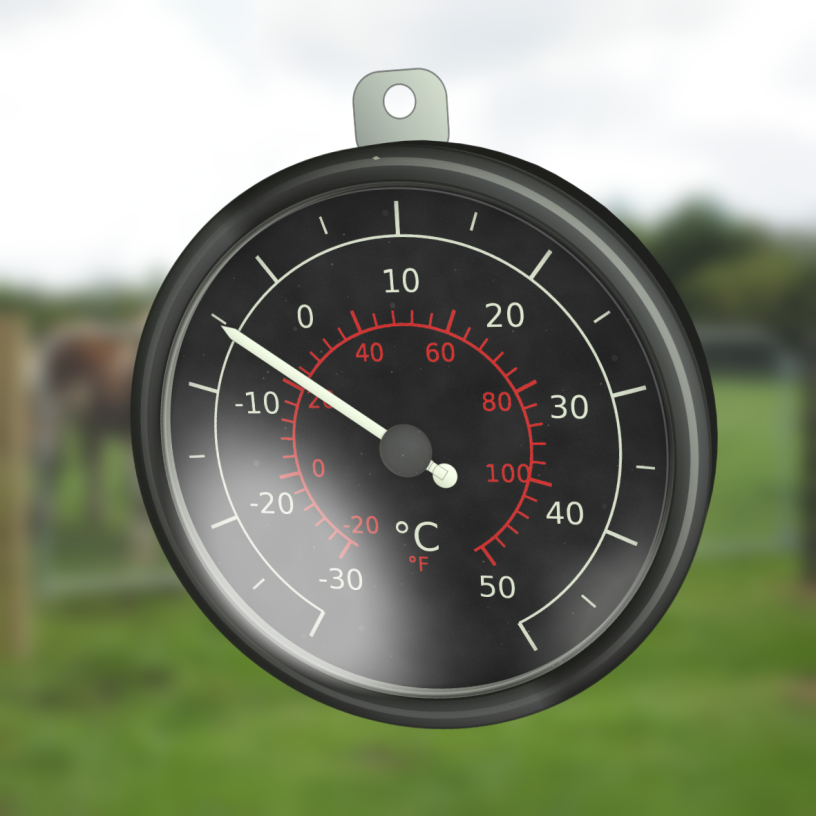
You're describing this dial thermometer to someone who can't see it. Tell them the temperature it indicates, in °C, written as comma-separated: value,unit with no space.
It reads -5,°C
